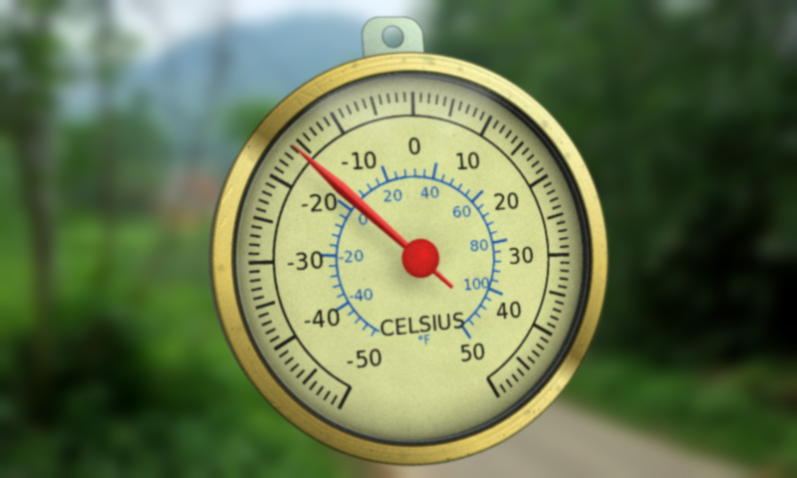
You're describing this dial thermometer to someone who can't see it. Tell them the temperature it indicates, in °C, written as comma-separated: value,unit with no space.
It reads -16,°C
